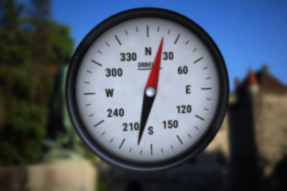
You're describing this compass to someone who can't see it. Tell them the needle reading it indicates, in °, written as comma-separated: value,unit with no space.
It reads 15,°
